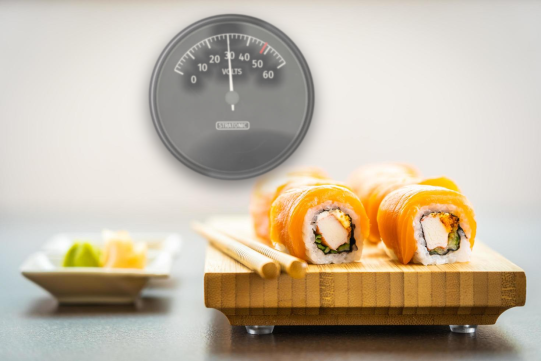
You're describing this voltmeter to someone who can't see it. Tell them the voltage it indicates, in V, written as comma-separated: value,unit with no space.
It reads 30,V
